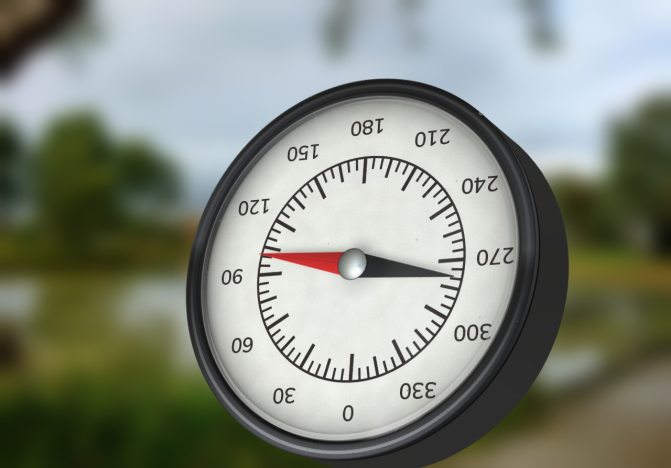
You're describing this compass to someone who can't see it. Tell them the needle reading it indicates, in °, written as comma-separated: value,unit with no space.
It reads 100,°
